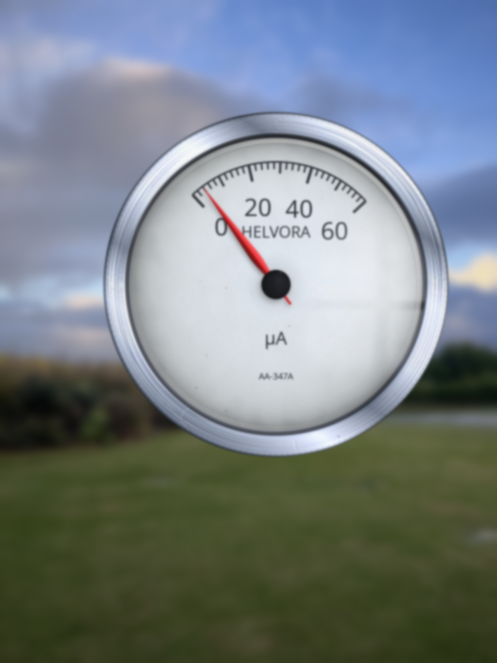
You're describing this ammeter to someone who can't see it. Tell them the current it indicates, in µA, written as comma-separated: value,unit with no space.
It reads 4,µA
